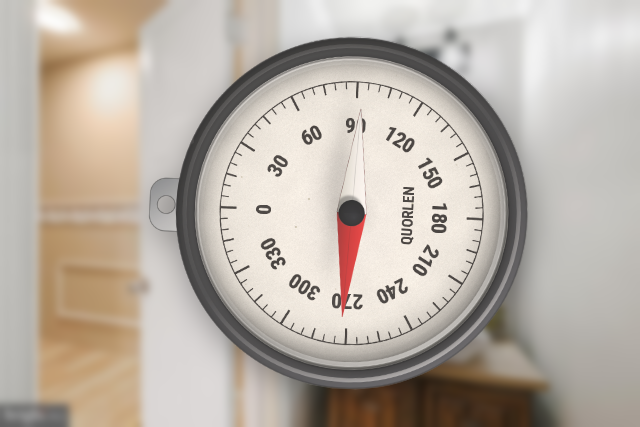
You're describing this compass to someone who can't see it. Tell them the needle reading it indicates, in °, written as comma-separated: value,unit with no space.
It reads 272.5,°
